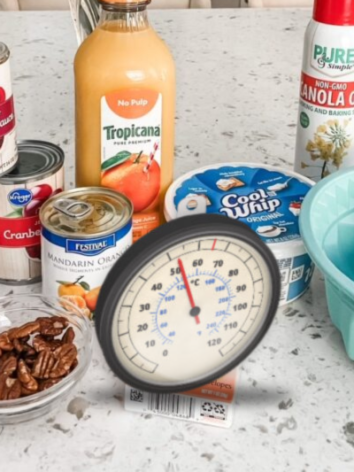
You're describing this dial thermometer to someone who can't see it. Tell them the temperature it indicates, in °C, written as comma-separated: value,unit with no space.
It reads 52.5,°C
